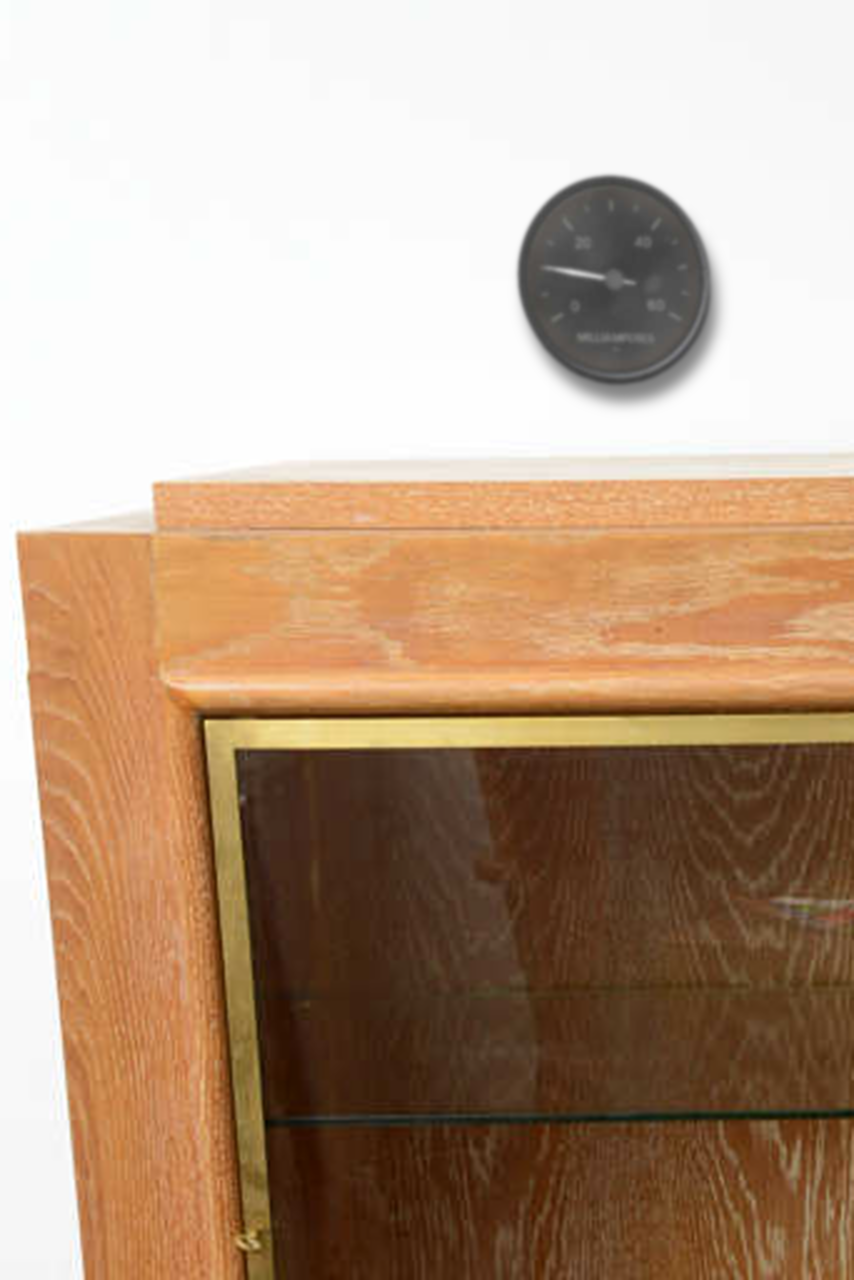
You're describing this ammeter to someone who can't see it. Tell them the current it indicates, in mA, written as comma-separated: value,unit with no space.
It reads 10,mA
